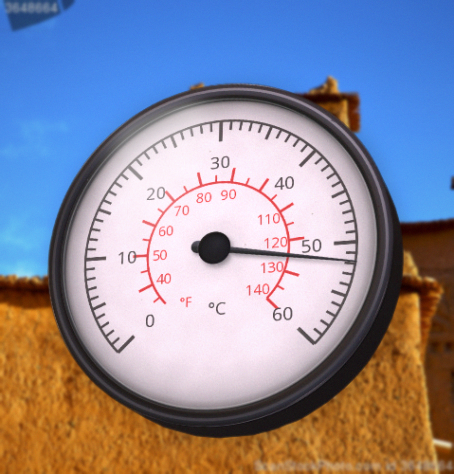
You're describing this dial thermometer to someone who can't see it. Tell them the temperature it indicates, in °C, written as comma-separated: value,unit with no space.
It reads 52,°C
